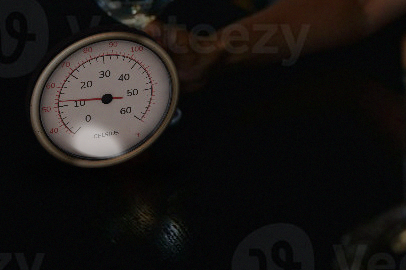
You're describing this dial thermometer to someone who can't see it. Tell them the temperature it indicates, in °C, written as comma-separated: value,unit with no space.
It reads 12,°C
